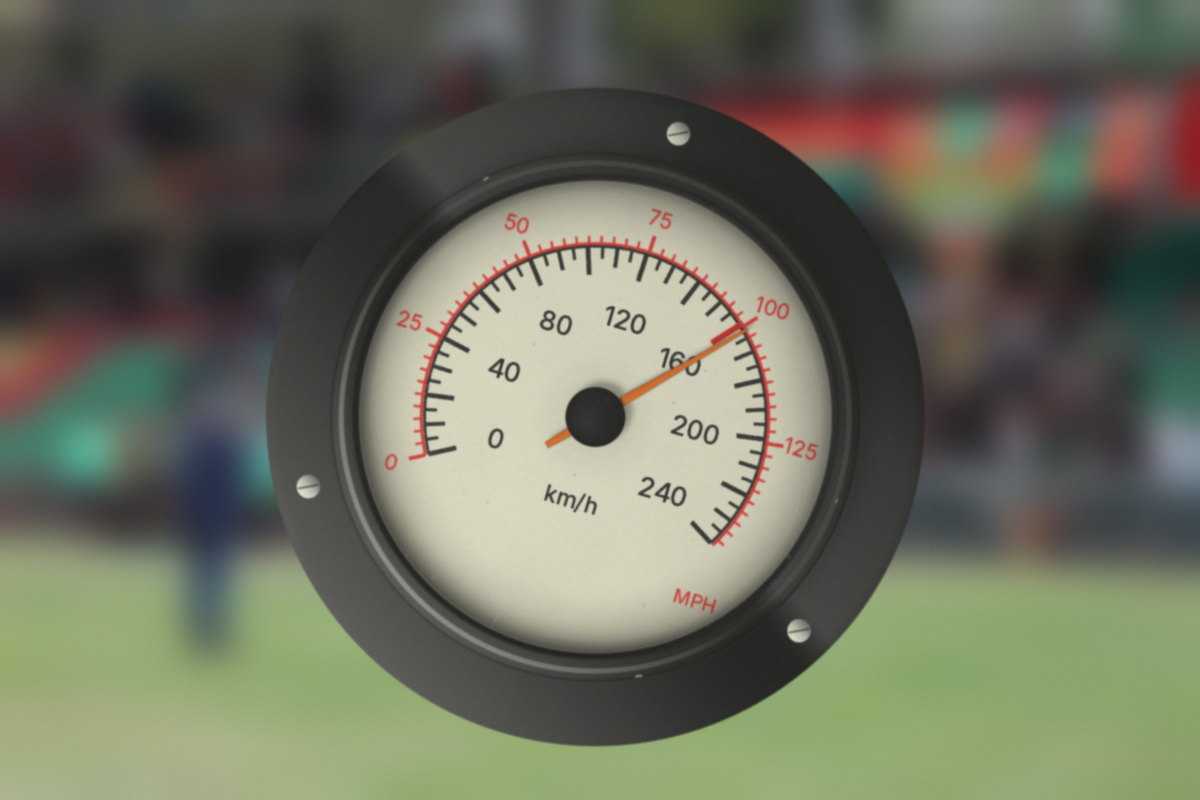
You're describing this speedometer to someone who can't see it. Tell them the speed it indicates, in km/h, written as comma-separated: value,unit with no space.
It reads 162.5,km/h
